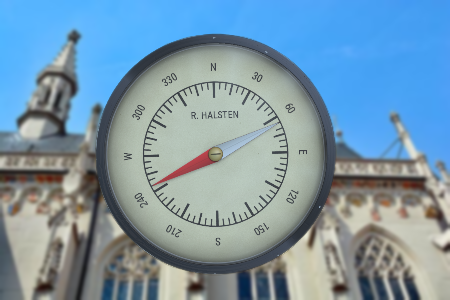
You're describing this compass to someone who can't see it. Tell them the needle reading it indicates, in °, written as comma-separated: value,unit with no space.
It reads 245,°
